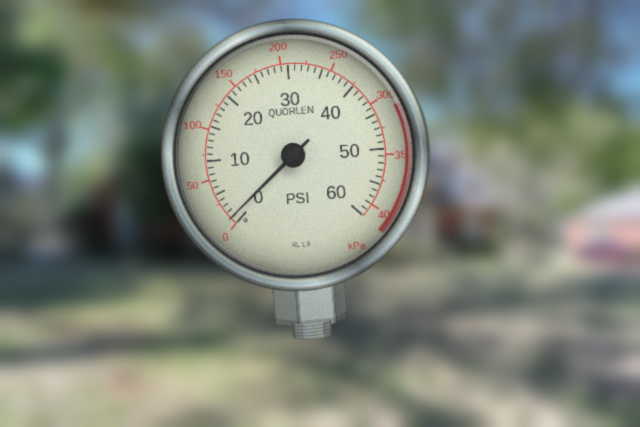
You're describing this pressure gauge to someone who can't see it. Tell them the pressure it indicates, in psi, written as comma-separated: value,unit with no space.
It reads 1,psi
